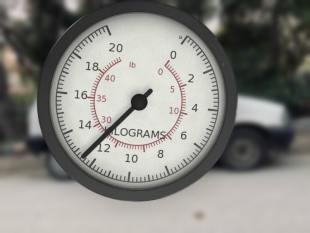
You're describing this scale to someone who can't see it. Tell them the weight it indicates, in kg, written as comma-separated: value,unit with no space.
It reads 12.6,kg
